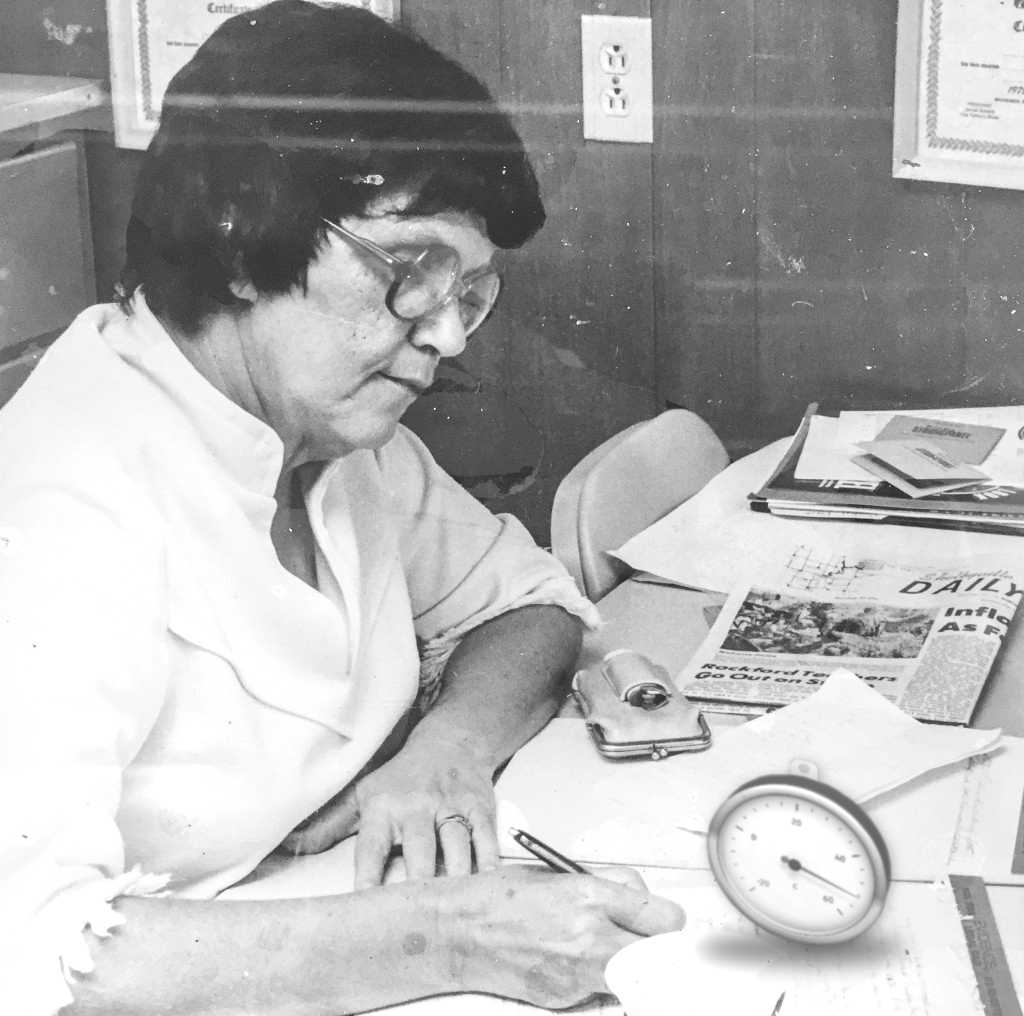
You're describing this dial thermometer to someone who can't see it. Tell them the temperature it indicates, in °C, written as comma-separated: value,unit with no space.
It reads 52,°C
